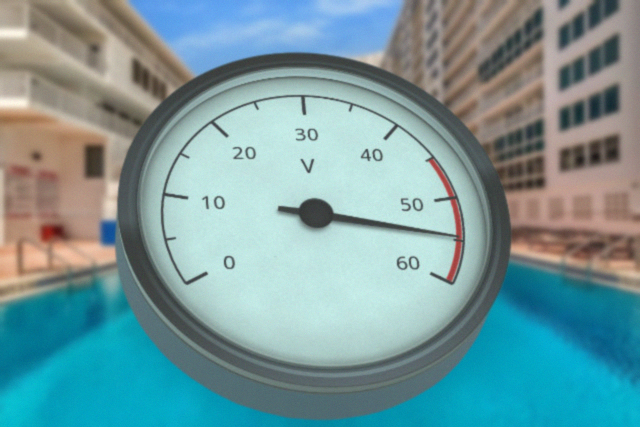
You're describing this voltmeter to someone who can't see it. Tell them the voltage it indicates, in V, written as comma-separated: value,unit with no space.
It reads 55,V
